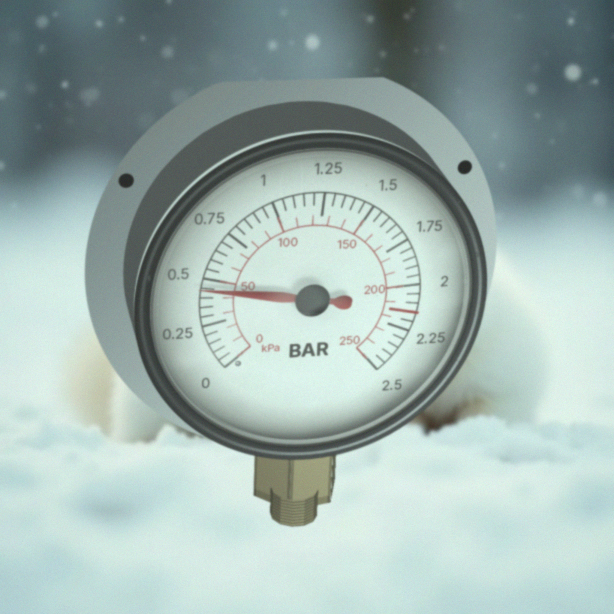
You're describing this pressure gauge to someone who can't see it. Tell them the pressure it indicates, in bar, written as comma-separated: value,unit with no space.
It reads 0.45,bar
